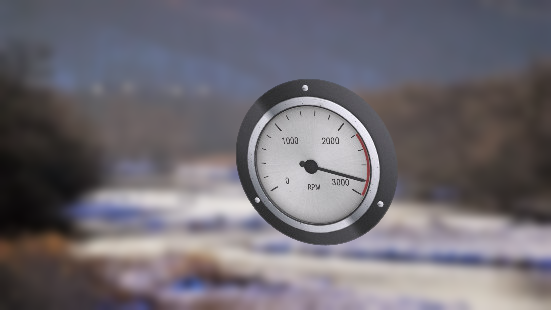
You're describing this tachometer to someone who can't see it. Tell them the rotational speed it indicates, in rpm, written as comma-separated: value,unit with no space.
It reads 2800,rpm
